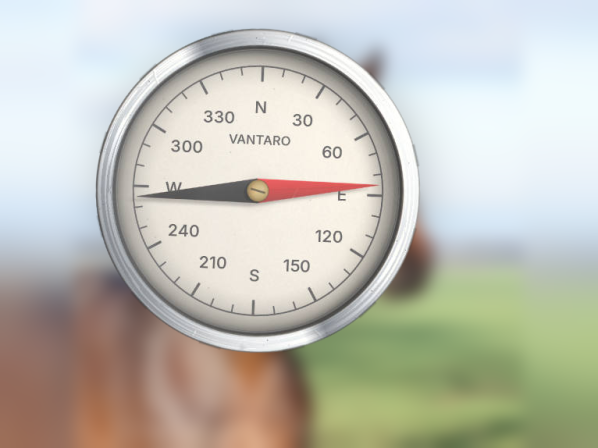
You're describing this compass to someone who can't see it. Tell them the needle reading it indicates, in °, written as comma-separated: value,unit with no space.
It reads 85,°
